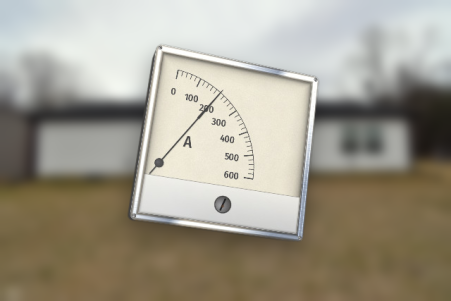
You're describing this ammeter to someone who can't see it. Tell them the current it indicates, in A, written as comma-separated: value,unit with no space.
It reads 200,A
